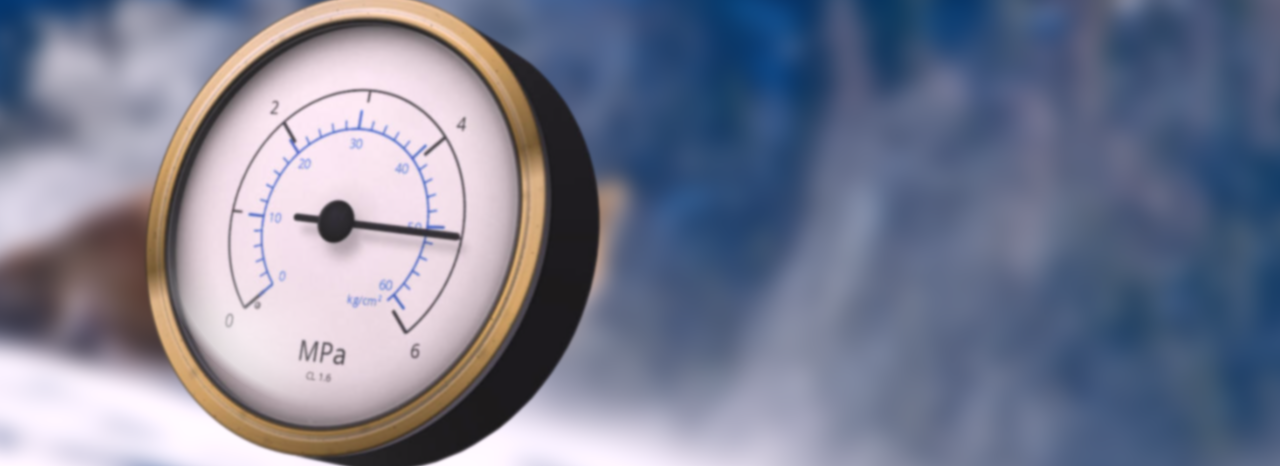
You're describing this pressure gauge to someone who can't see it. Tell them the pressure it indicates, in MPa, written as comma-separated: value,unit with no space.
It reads 5,MPa
